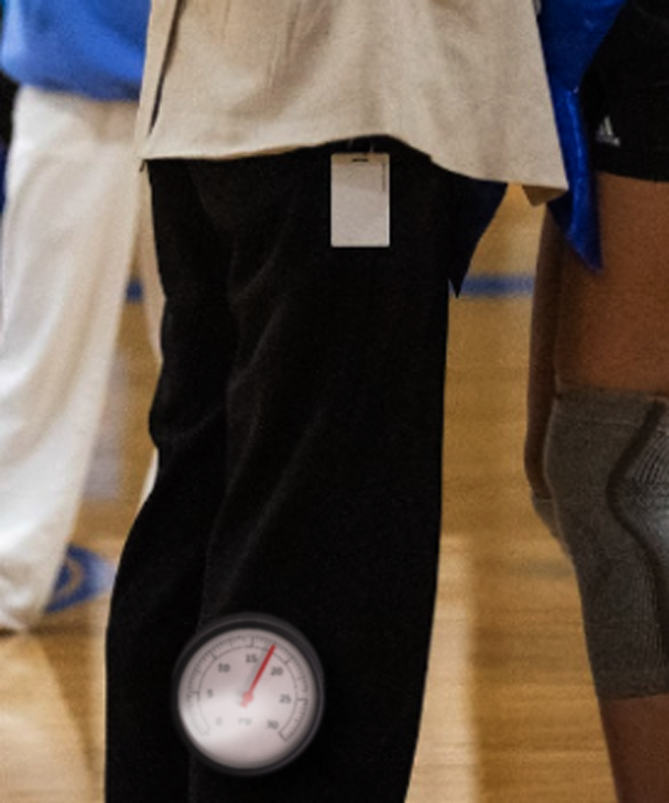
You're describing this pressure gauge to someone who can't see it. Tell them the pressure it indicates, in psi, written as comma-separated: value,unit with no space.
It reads 17.5,psi
